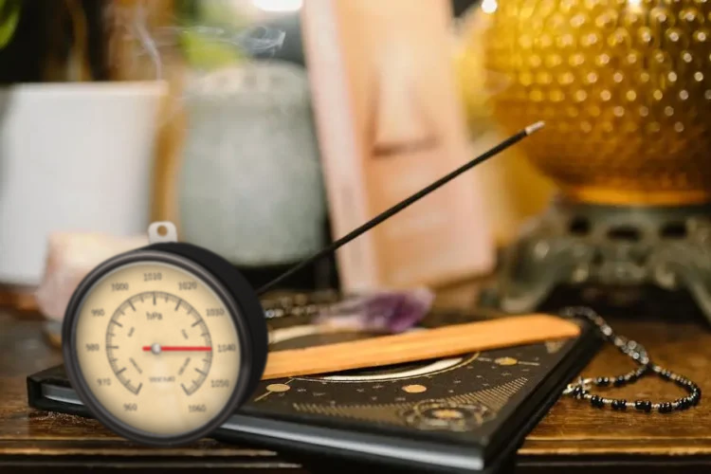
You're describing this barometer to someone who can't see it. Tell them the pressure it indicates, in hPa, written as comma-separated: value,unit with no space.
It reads 1040,hPa
